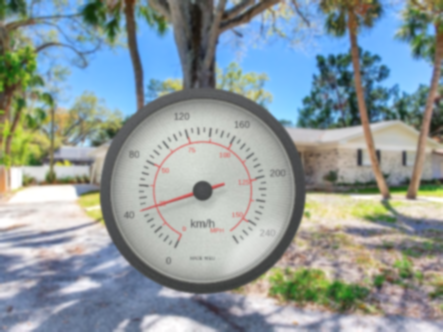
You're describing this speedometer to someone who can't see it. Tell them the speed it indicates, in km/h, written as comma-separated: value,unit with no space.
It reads 40,km/h
